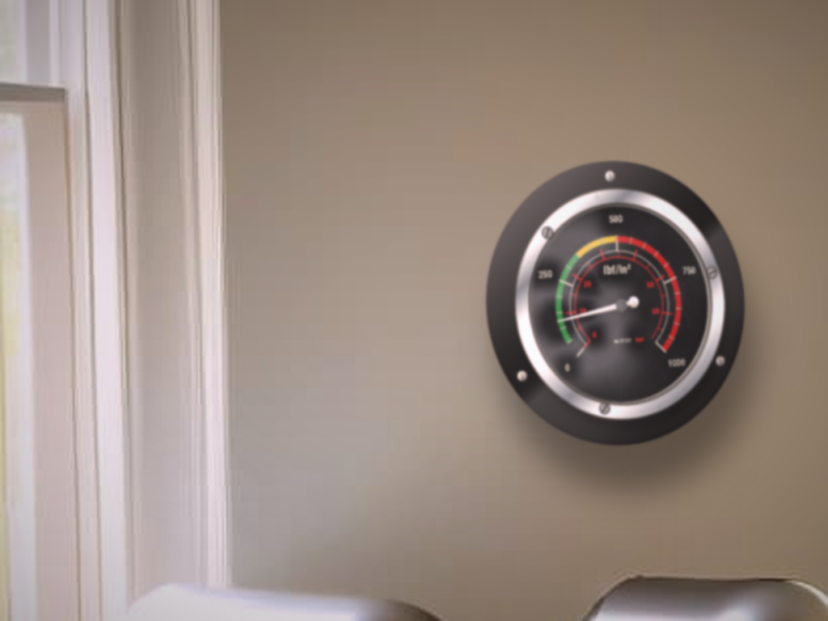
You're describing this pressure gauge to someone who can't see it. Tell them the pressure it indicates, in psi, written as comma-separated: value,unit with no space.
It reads 125,psi
